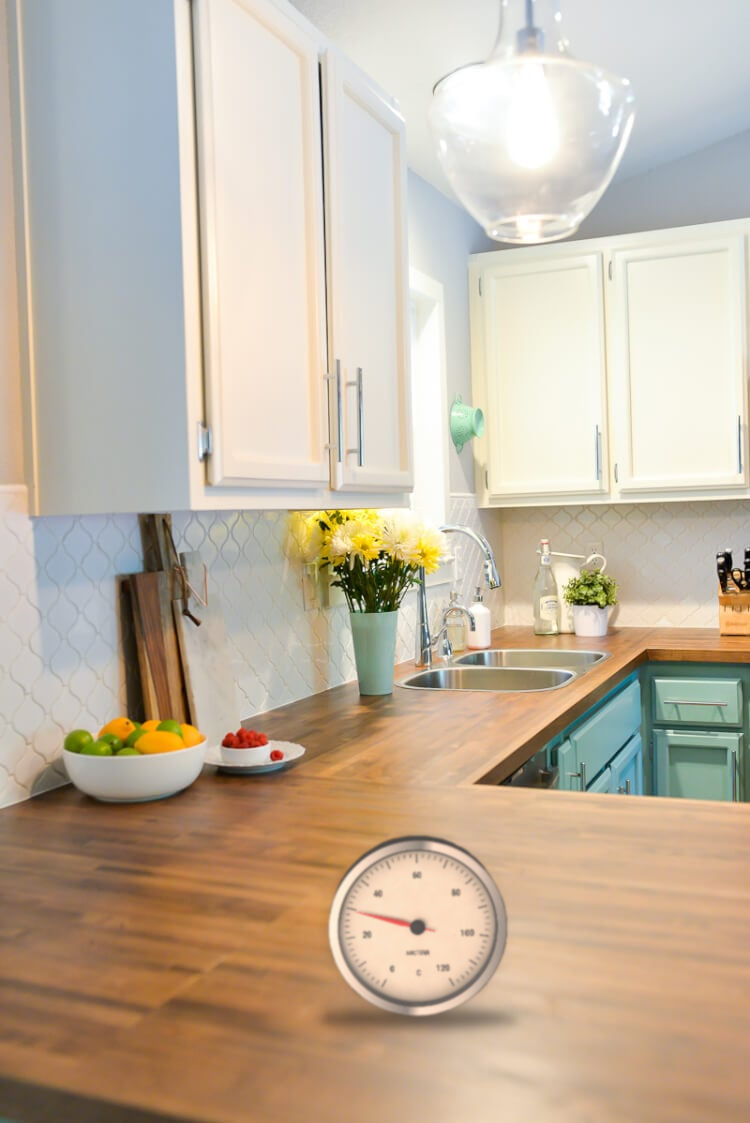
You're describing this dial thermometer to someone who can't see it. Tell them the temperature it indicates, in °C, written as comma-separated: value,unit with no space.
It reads 30,°C
